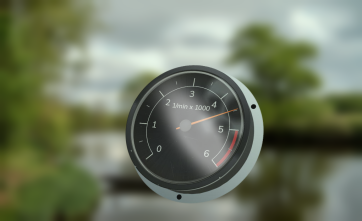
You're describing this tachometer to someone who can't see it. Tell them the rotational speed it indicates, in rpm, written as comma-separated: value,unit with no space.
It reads 4500,rpm
